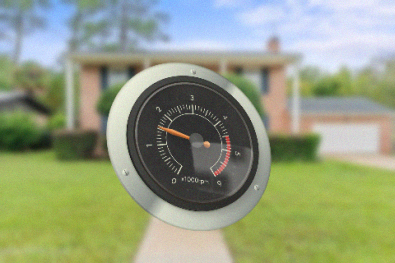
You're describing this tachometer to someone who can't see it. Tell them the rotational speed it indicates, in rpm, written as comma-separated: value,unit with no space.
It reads 1500,rpm
